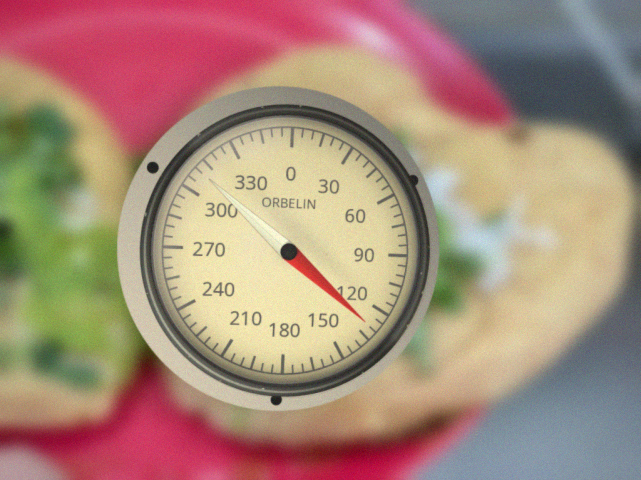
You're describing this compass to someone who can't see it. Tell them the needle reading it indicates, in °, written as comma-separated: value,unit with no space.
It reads 130,°
